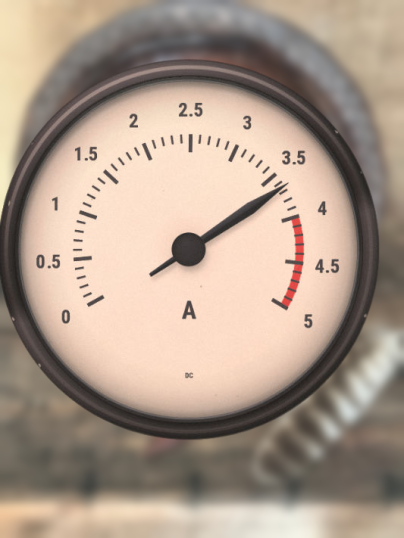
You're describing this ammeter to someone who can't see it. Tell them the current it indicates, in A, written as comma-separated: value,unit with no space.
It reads 3.65,A
